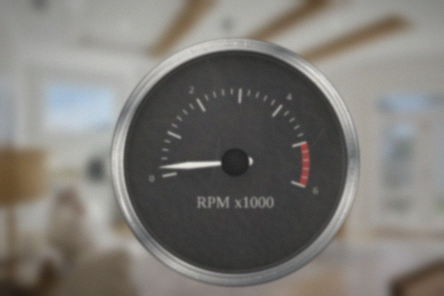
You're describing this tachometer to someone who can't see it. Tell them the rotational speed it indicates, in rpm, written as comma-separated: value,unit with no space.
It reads 200,rpm
